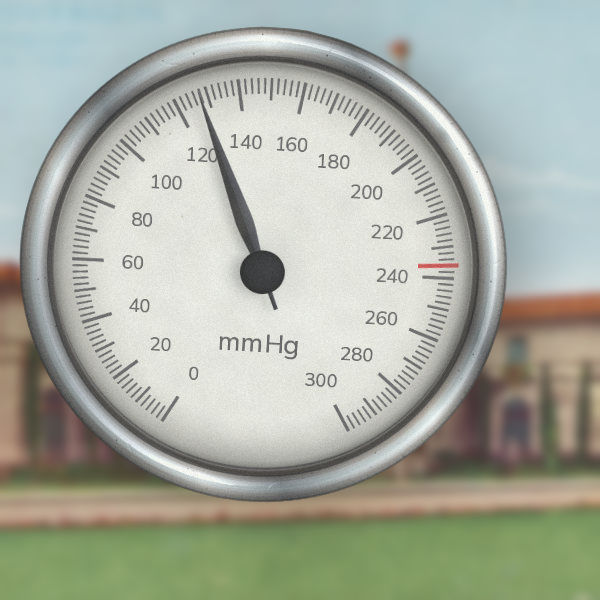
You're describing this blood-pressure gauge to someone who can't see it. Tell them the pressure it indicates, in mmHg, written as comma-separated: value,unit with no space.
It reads 128,mmHg
